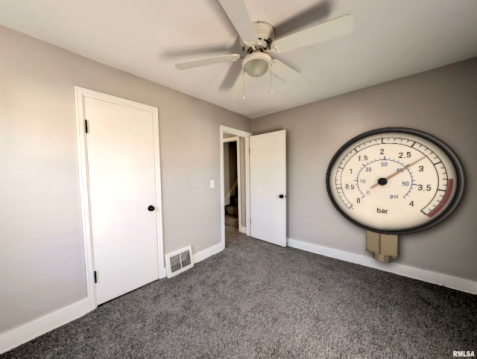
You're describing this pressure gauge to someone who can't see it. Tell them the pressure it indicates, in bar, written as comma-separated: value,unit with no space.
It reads 2.8,bar
